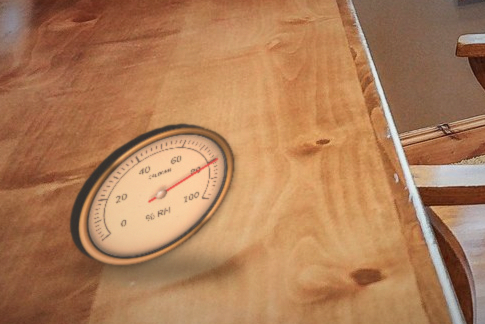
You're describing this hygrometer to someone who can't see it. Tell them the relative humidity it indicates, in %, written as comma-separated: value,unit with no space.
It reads 80,%
